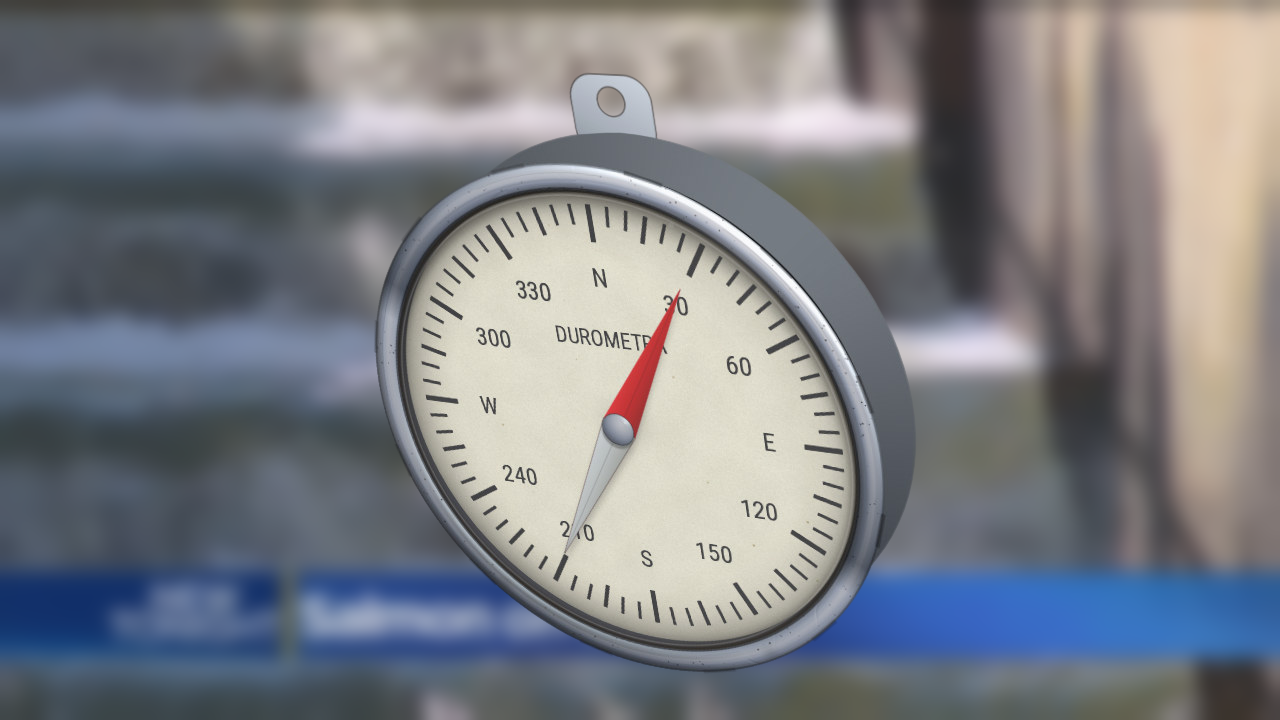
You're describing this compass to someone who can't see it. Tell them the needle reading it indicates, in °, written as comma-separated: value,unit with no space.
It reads 30,°
